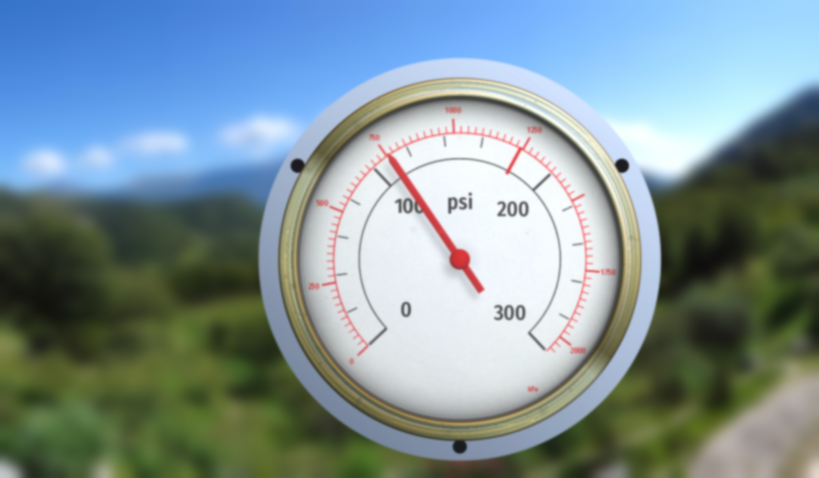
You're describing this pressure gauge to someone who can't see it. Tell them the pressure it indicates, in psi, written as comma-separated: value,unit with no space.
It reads 110,psi
